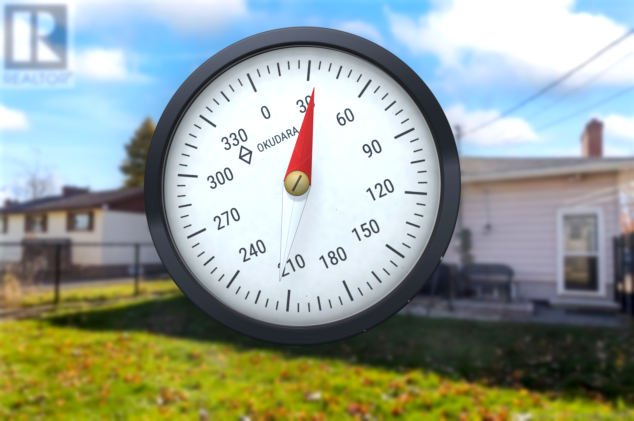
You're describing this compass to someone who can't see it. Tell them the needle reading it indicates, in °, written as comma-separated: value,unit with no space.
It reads 35,°
